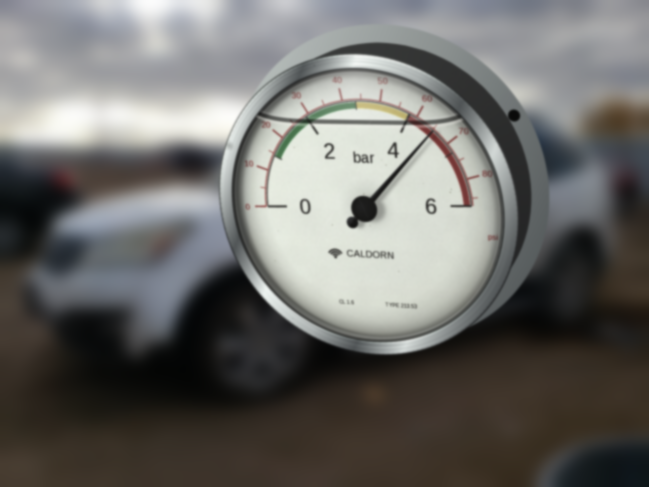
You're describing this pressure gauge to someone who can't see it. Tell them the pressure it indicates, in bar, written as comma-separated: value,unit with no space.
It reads 4.5,bar
